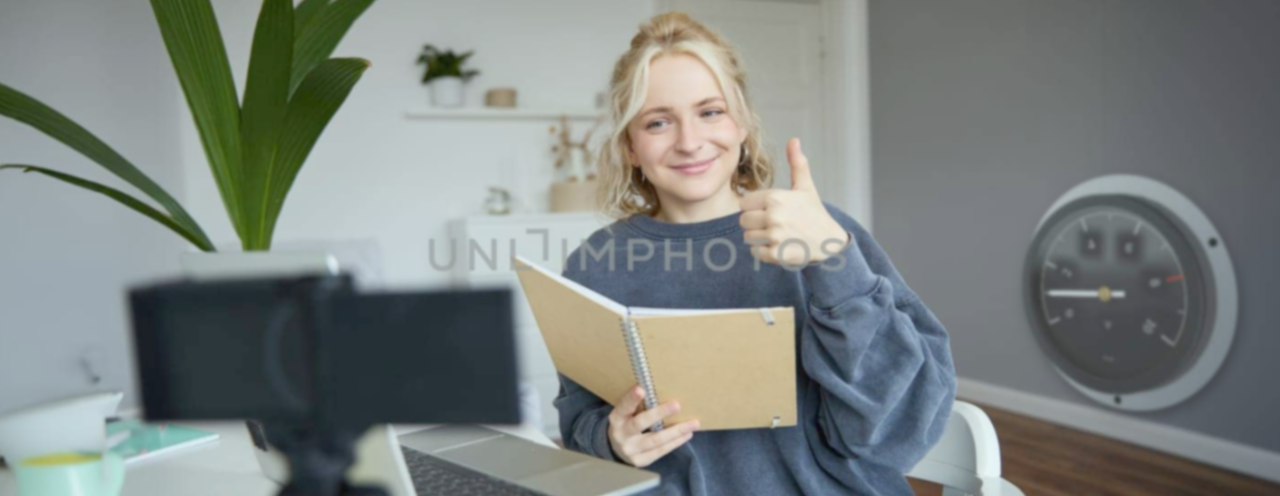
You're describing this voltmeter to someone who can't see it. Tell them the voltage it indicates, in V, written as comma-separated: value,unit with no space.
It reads 1,V
